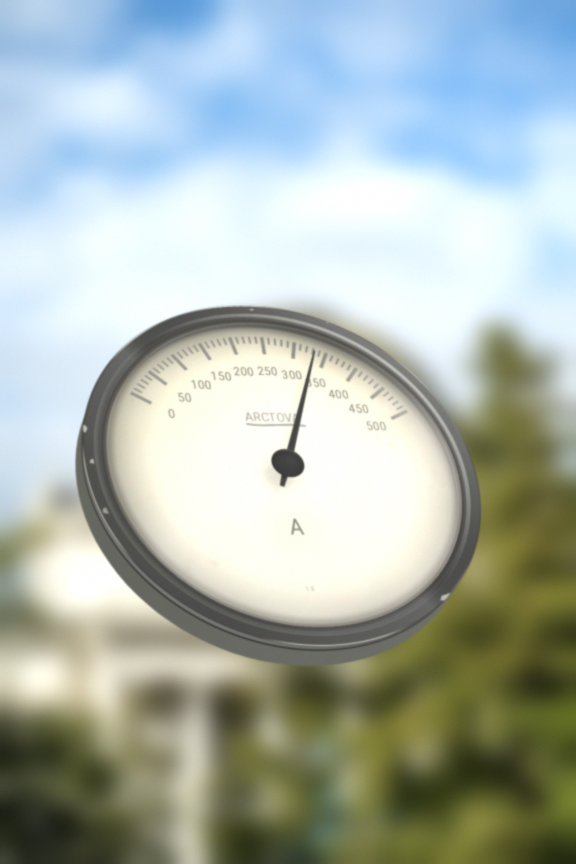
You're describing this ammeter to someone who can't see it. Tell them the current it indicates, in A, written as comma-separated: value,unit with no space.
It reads 330,A
